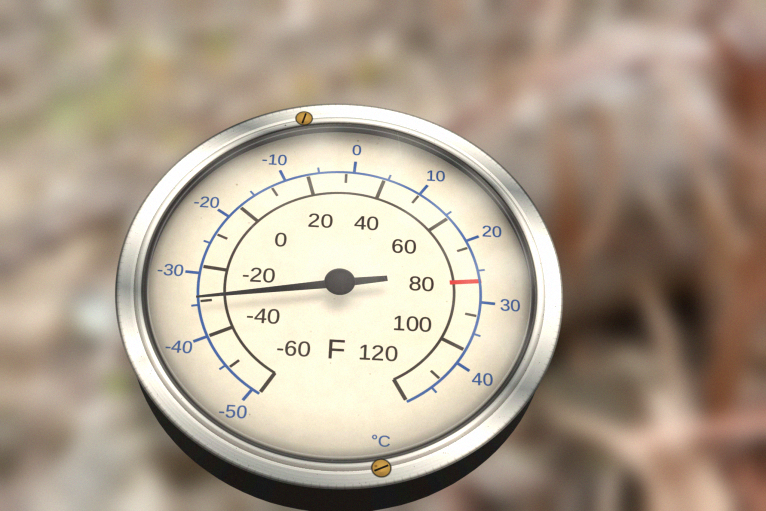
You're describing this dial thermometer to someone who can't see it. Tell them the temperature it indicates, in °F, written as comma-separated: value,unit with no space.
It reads -30,°F
